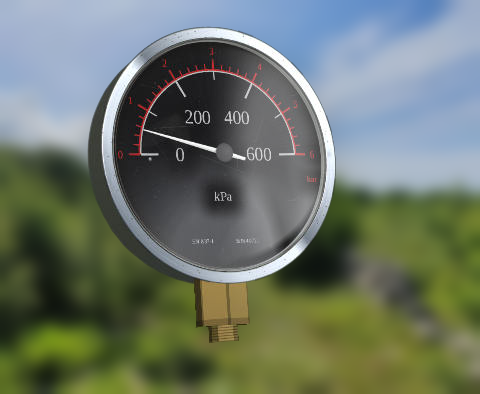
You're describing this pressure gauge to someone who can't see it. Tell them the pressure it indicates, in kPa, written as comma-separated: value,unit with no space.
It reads 50,kPa
